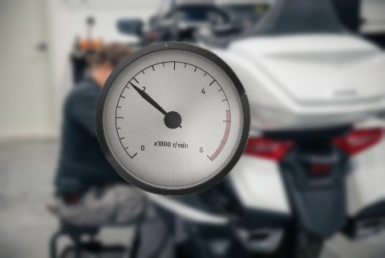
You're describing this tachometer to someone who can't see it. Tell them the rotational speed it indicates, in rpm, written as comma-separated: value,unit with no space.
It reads 1875,rpm
